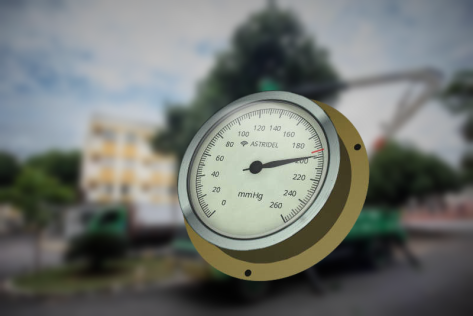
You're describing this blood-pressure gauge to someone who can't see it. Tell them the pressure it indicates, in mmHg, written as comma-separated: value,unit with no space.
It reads 200,mmHg
